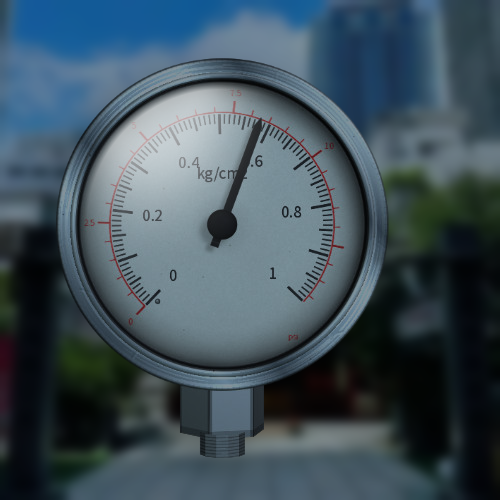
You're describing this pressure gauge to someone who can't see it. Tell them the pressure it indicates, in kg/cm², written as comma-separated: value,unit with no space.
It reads 0.58,kg/cm²
